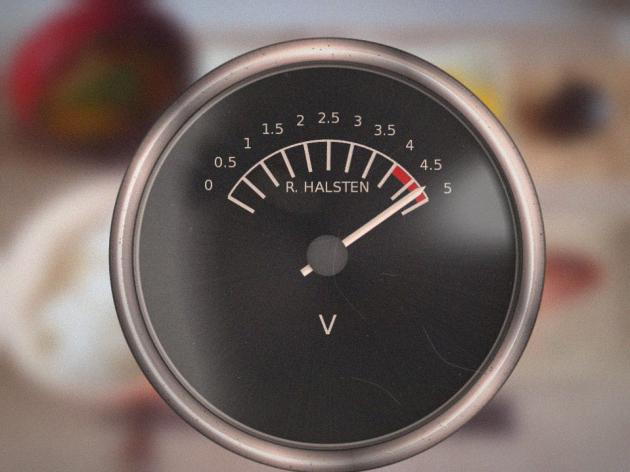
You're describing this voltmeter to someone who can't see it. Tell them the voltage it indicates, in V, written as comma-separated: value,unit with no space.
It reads 4.75,V
